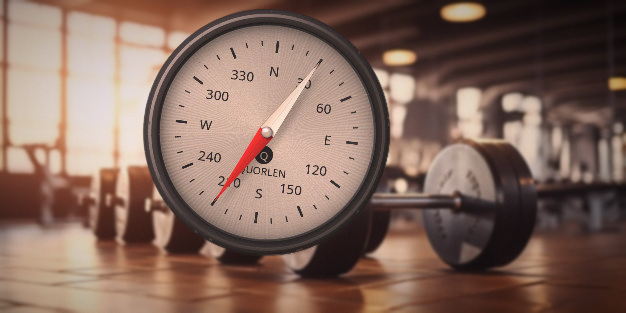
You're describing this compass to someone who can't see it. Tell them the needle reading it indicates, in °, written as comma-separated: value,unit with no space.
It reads 210,°
